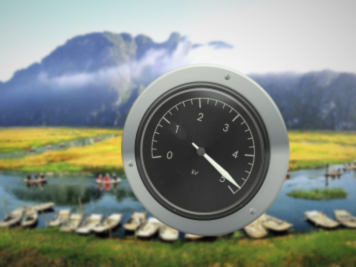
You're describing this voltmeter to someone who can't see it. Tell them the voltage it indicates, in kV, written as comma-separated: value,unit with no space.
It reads 4.8,kV
